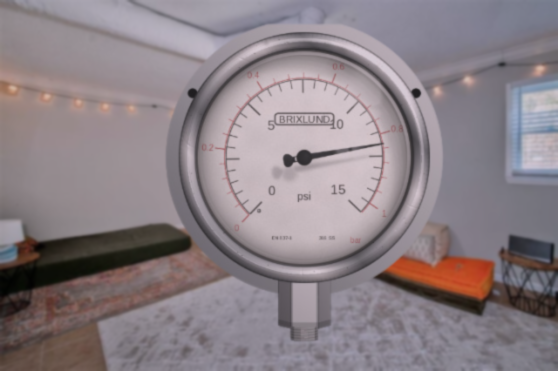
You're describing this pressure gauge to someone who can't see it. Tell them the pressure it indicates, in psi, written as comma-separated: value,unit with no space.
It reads 12,psi
